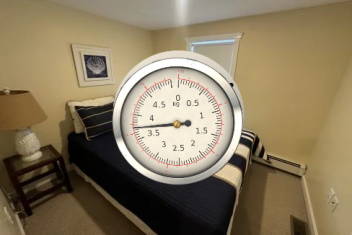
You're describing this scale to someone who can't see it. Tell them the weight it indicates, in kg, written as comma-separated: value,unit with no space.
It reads 3.75,kg
